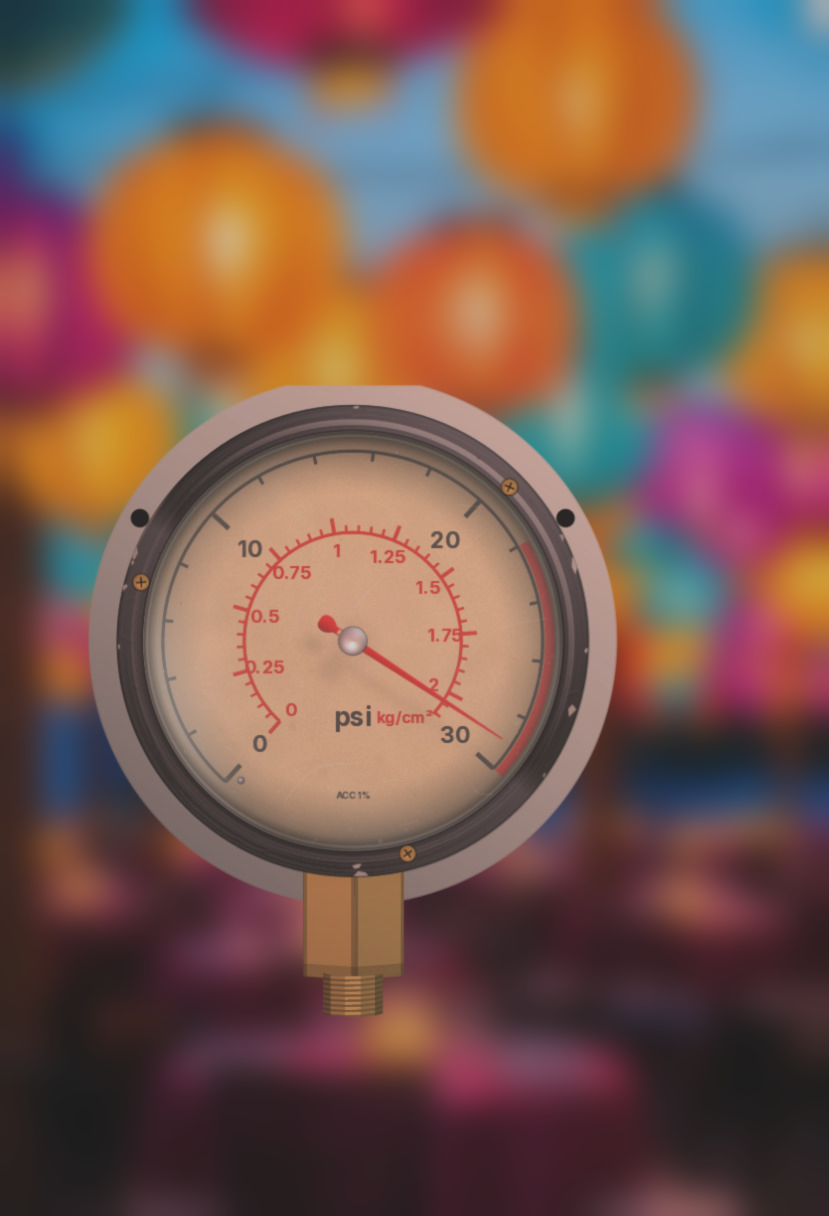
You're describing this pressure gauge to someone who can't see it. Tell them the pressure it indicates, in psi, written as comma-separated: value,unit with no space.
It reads 29,psi
